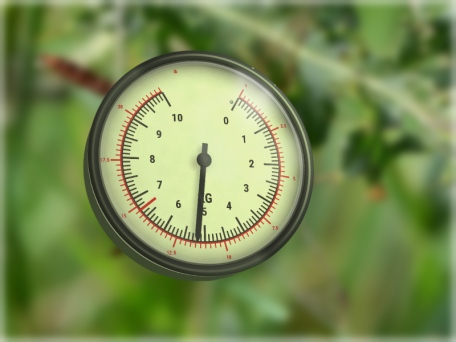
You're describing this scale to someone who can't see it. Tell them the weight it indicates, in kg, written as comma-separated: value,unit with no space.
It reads 5.2,kg
